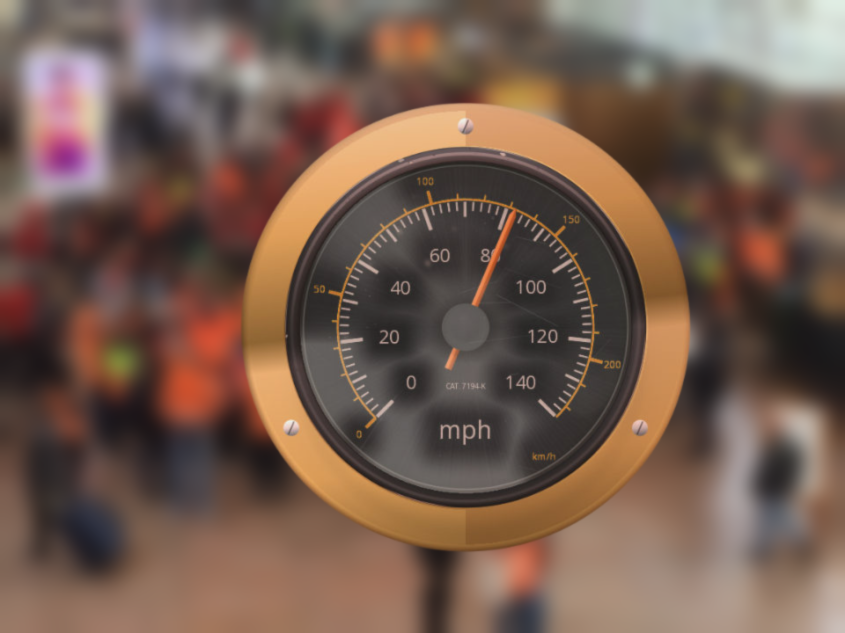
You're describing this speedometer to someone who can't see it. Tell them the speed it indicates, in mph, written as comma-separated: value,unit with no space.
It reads 82,mph
